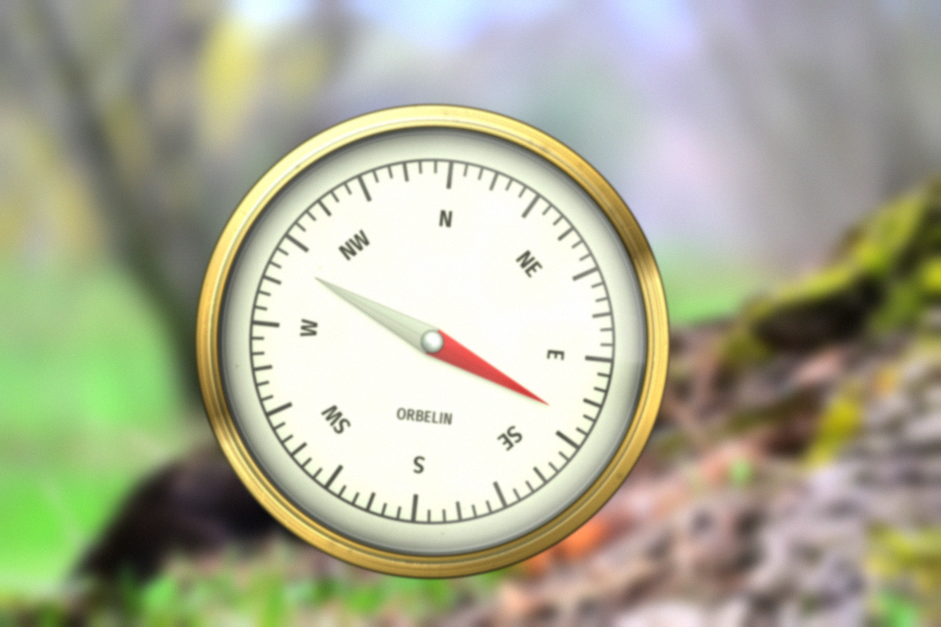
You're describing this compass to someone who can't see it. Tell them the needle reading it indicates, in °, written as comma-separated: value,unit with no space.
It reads 112.5,°
